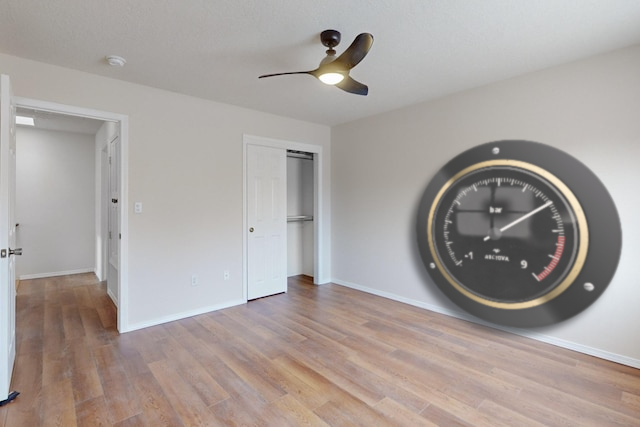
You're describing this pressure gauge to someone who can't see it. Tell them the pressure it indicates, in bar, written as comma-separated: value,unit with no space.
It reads 6,bar
